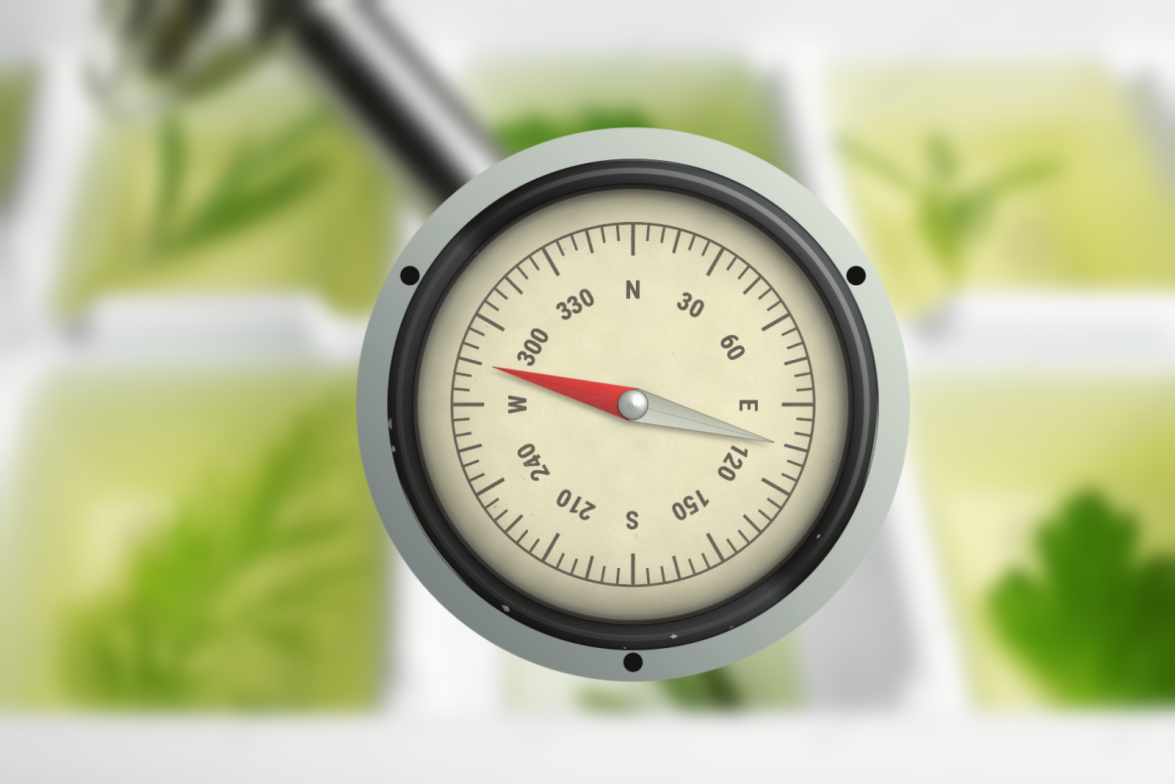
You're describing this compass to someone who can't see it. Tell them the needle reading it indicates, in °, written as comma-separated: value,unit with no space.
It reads 285,°
